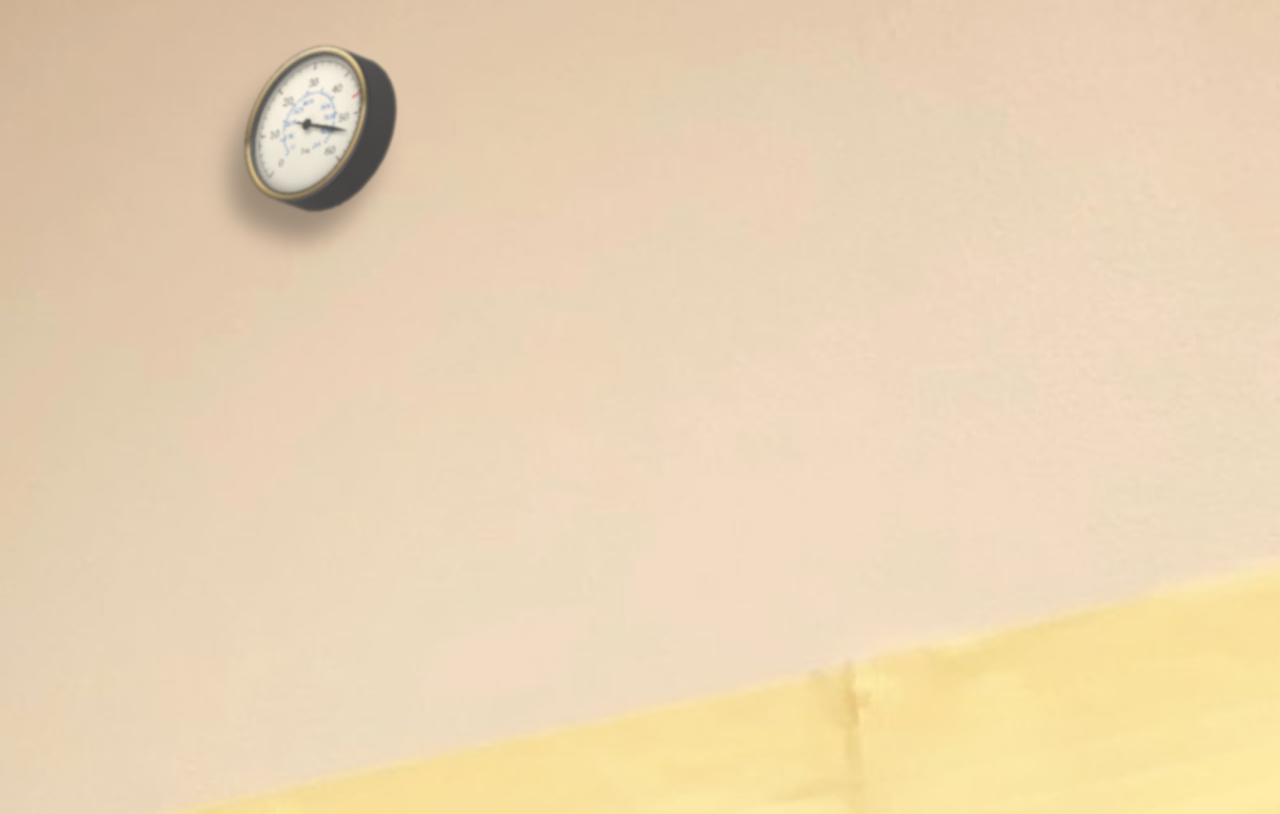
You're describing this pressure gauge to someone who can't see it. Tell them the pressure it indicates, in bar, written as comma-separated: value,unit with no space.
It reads 54,bar
